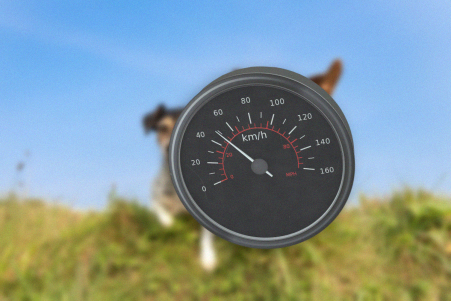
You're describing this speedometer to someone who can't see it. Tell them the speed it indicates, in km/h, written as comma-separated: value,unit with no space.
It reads 50,km/h
